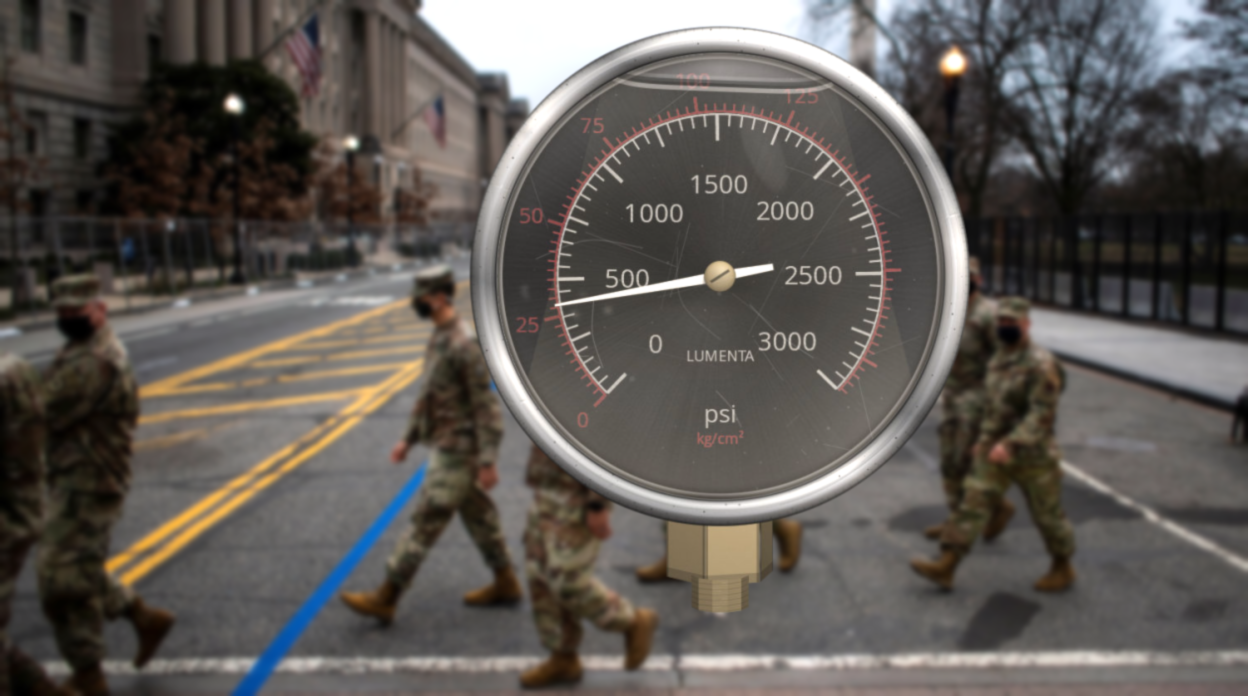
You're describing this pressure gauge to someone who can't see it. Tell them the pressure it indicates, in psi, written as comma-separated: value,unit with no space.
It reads 400,psi
